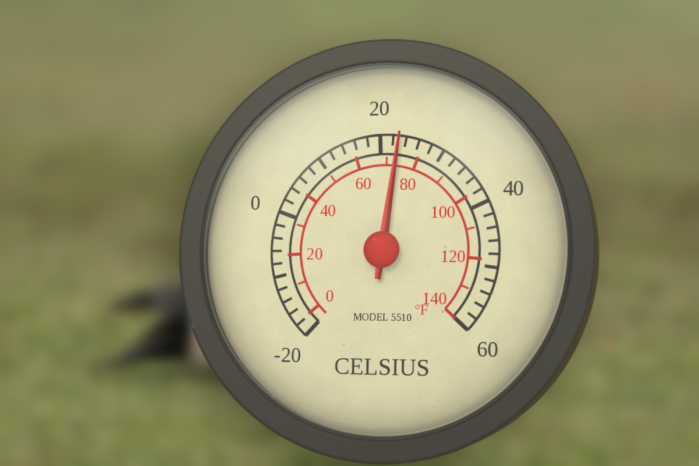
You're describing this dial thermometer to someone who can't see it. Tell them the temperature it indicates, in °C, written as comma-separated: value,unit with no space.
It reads 23,°C
